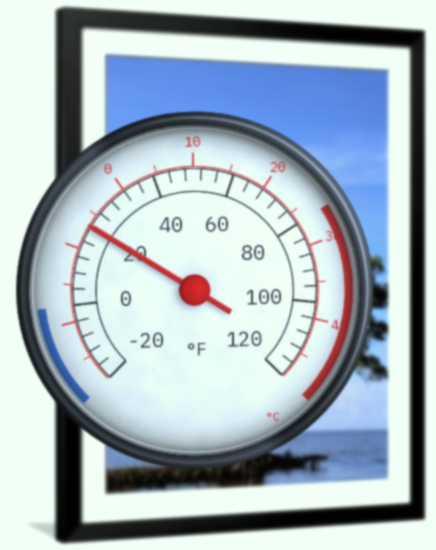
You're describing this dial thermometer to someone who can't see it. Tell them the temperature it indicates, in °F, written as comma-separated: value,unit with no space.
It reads 20,°F
